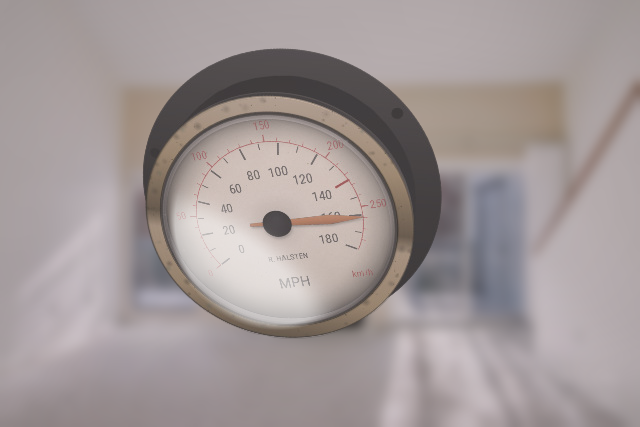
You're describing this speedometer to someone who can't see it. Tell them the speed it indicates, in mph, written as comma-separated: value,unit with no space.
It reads 160,mph
